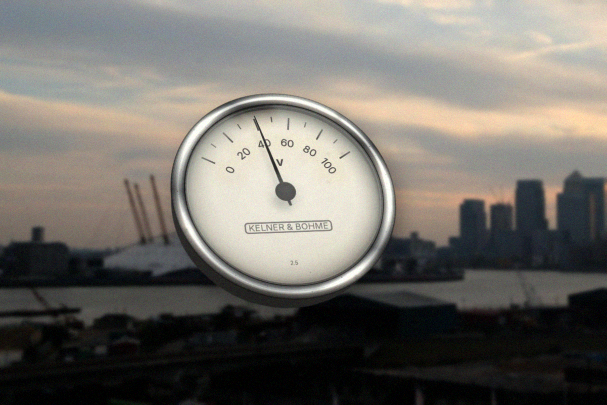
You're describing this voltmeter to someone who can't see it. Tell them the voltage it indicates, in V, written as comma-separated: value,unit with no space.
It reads 40,V
